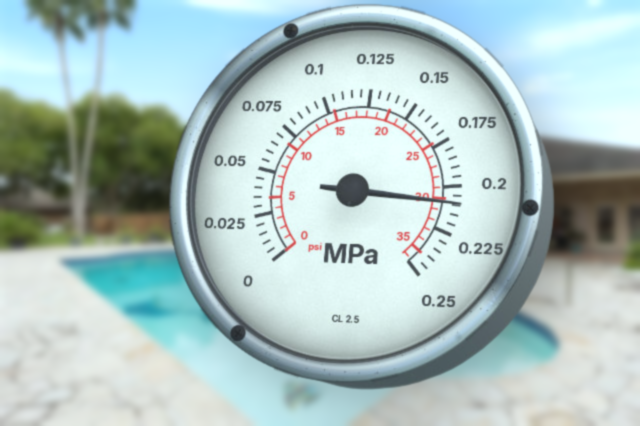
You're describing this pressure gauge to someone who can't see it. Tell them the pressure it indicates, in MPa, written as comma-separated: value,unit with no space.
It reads 0.21,MPa
